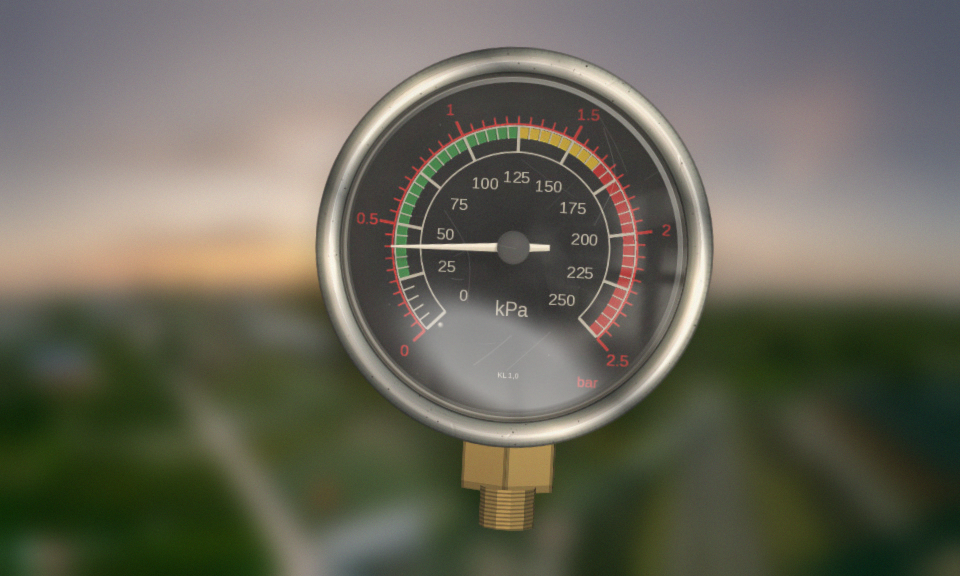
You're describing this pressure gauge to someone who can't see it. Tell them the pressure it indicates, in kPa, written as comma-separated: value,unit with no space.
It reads 40,kPa
